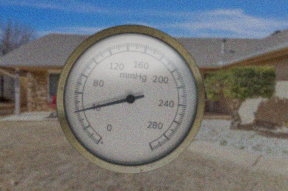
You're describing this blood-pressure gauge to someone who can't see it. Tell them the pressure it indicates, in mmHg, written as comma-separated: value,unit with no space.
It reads 40,mmHg
